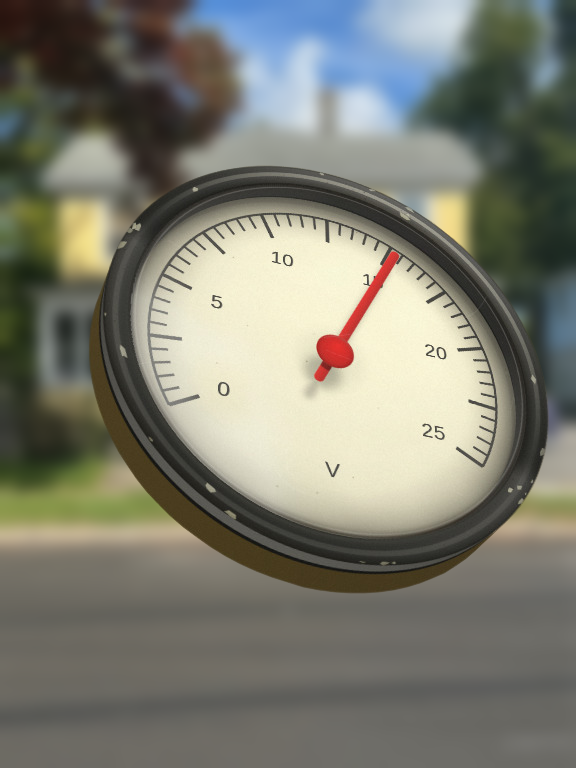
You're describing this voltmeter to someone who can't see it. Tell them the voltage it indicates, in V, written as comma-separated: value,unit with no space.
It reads 15.25,V
